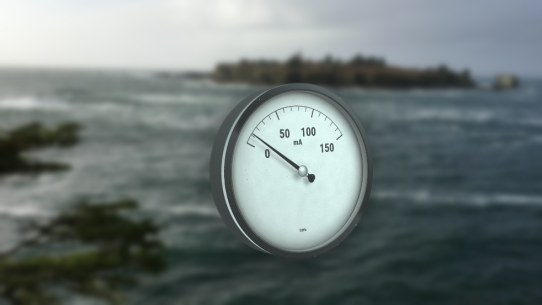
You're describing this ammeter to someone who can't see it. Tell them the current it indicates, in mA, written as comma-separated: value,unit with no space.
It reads 10,mA
